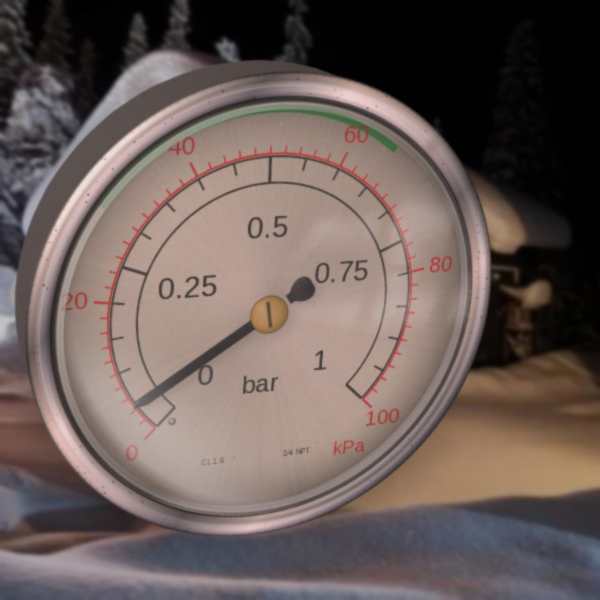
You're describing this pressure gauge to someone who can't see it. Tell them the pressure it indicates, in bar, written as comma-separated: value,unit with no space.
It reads 0.05,bar
